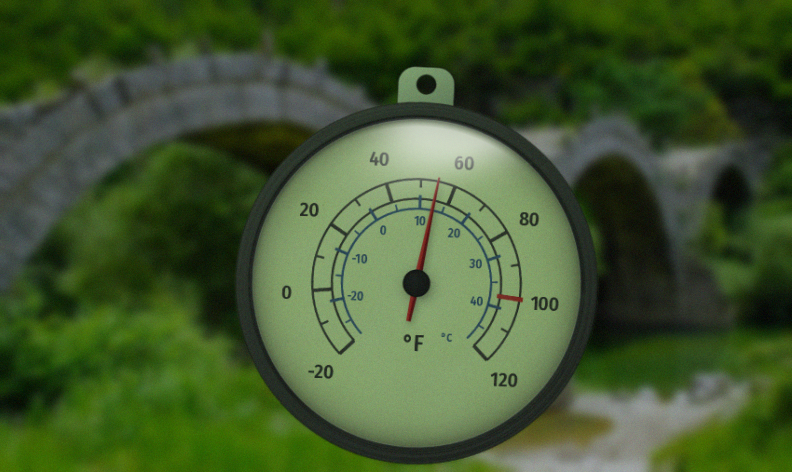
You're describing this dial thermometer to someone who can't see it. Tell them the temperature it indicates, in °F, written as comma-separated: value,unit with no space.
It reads 55,°F
